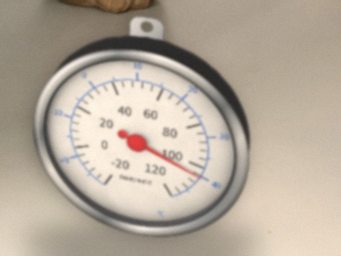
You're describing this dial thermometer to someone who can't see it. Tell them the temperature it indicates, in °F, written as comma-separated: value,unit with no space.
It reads 104,°F
